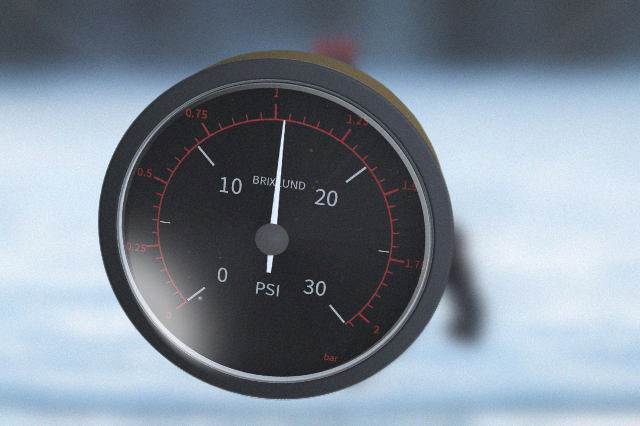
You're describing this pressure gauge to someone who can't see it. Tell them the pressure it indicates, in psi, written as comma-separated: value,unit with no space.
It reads 15,psi
